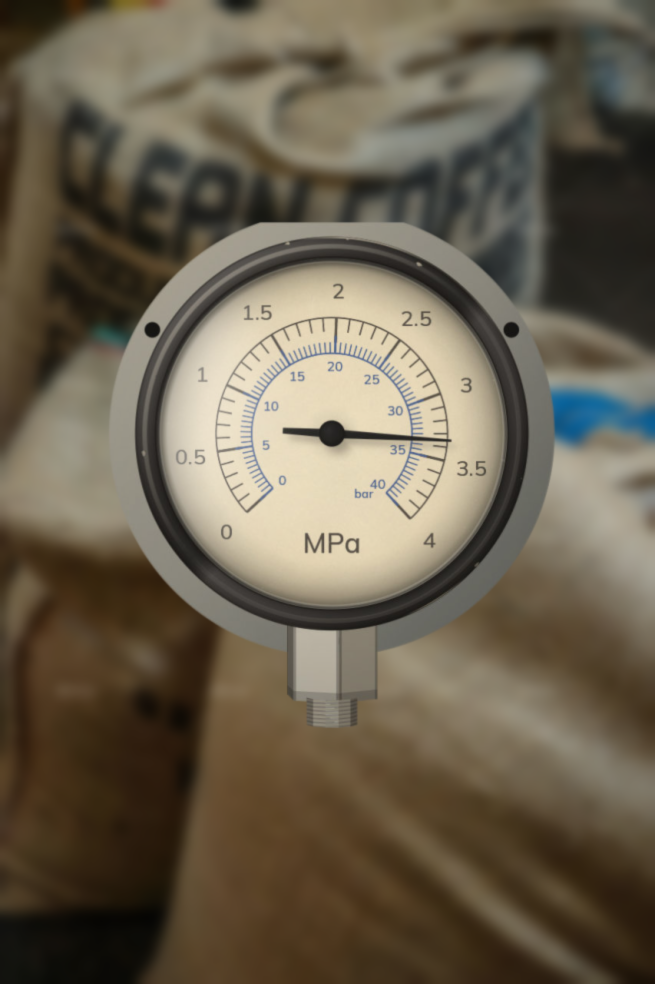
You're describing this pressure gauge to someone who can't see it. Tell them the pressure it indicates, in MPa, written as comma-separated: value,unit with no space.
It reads 3.35,MPa
